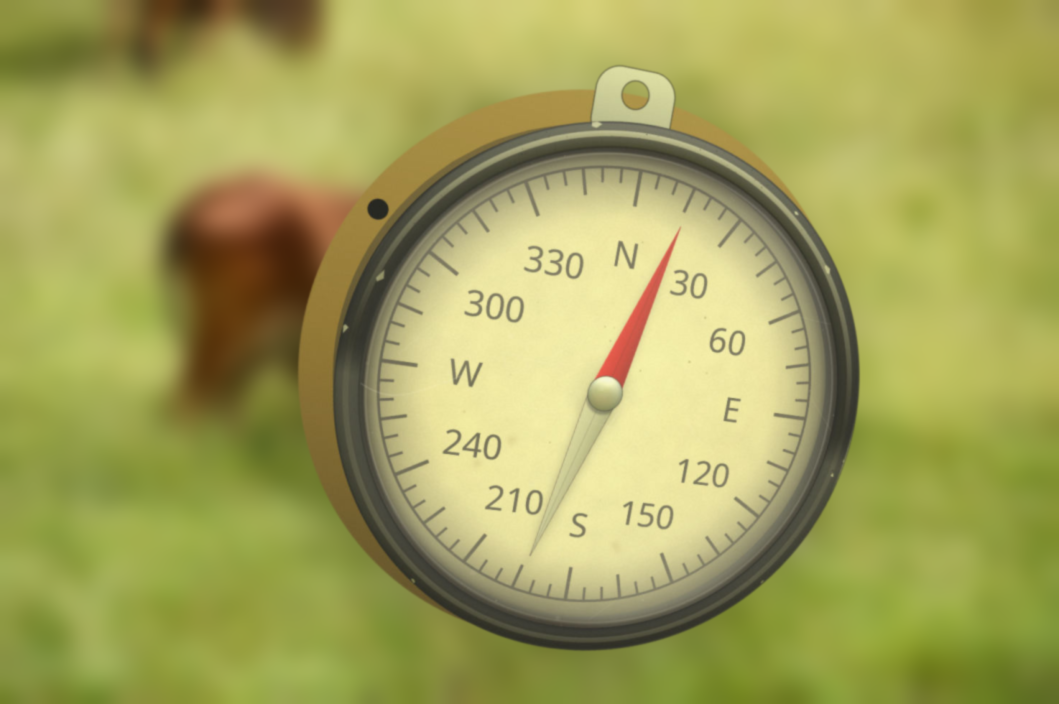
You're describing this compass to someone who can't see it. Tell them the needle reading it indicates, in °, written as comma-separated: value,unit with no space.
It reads 15,°
